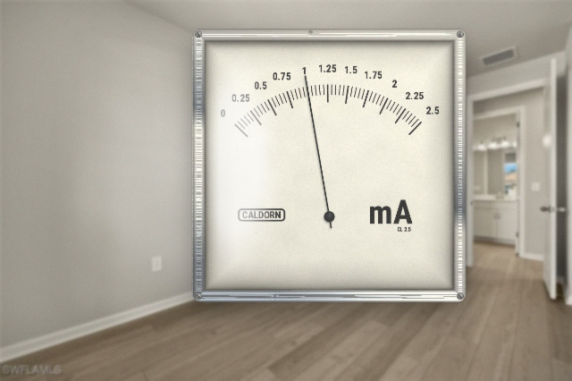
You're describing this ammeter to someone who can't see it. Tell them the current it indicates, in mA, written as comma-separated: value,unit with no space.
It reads 1,mA
